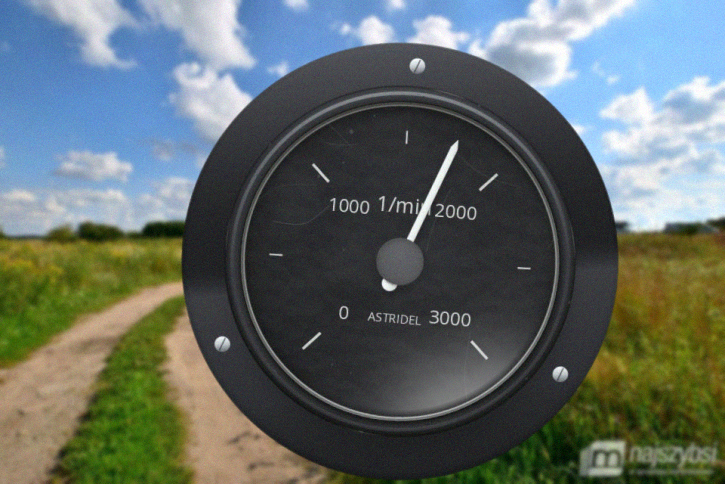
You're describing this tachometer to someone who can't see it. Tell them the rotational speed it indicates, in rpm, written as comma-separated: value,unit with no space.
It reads 1750,rpm
